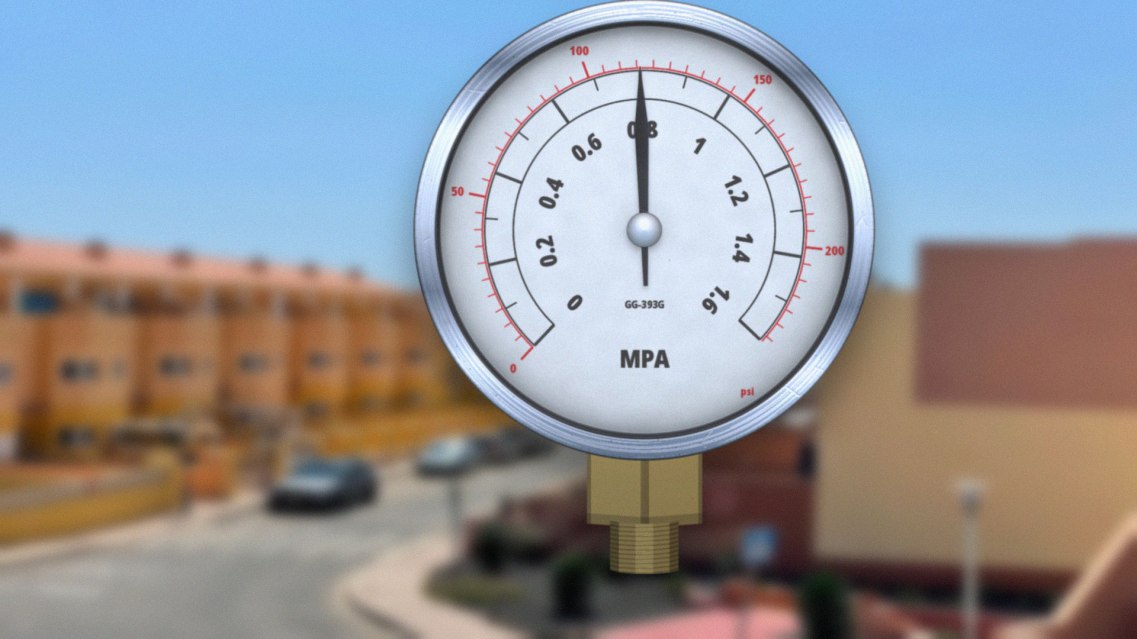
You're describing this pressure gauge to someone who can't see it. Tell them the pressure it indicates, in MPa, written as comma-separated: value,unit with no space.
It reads 0.8,MPa
